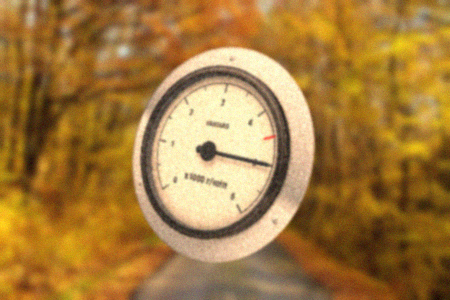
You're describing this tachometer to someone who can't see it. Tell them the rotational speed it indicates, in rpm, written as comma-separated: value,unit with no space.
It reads 5000,rpm
